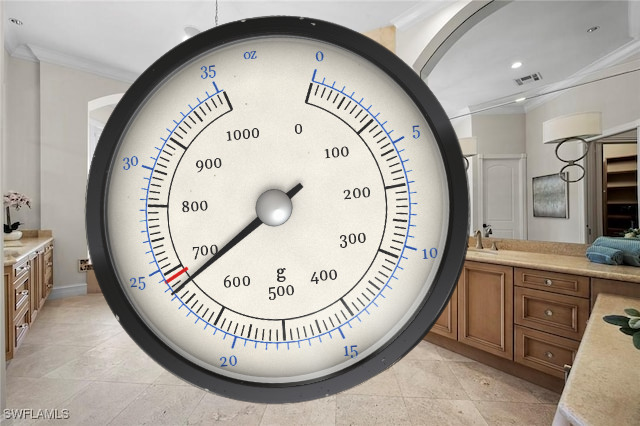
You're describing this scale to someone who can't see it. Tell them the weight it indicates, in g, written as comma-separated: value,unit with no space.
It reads 670,g
